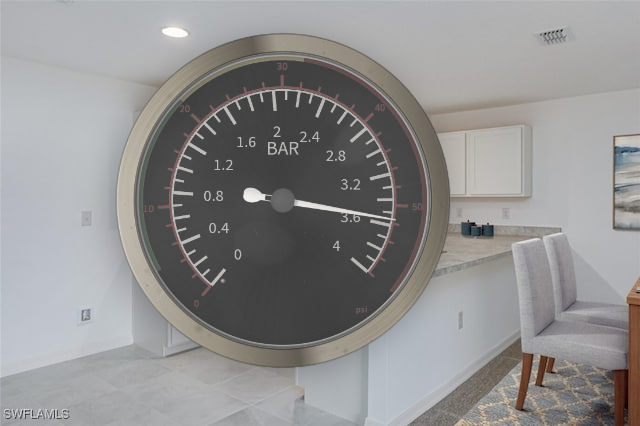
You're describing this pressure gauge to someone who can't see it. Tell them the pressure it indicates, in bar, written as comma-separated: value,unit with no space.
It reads 3.55,bar
